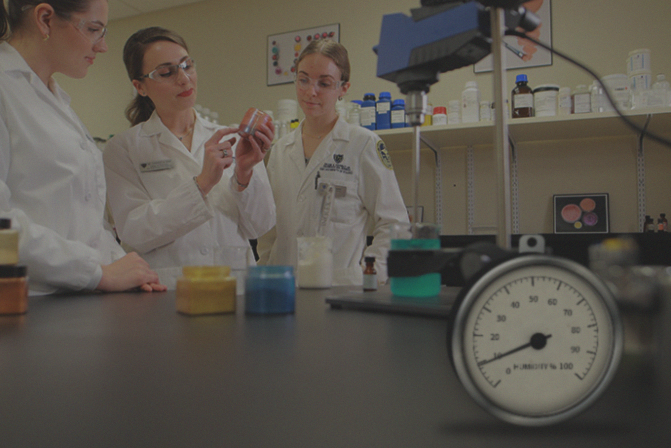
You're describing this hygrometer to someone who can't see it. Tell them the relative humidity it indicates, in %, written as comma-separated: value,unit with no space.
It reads 10,%
